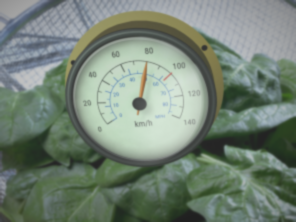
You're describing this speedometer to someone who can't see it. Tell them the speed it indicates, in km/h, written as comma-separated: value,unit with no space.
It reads 80,km/h
